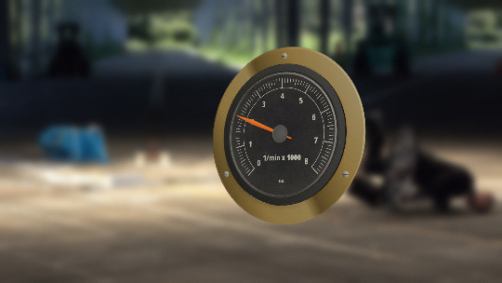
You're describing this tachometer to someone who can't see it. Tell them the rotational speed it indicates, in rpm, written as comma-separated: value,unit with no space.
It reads 2000,rpm
